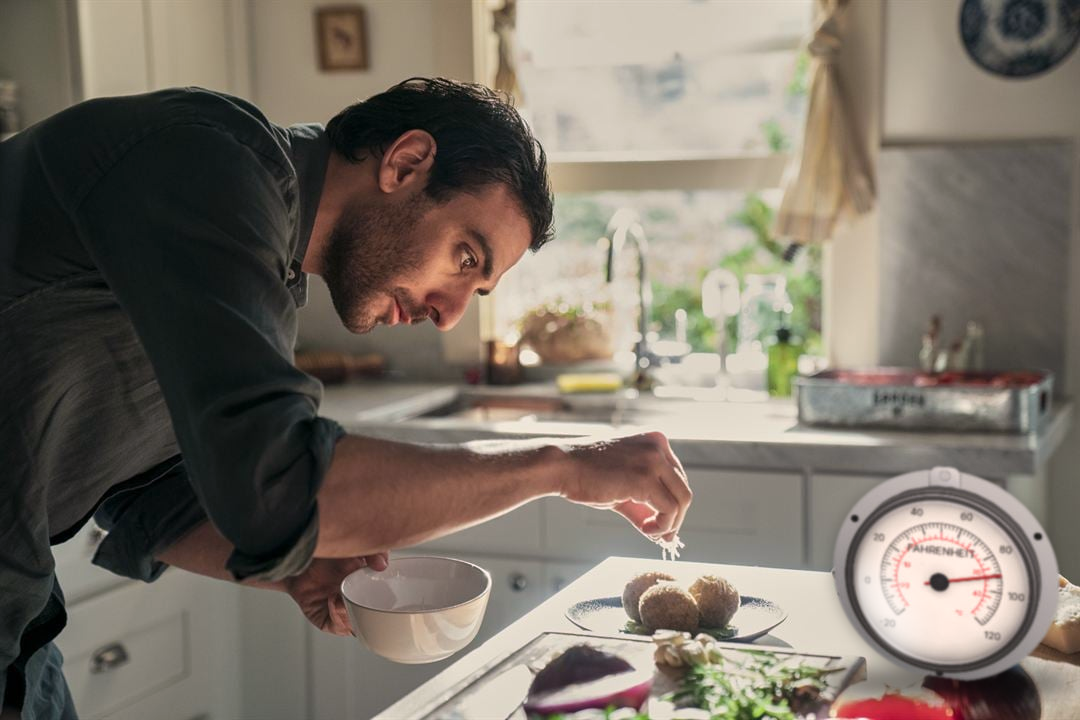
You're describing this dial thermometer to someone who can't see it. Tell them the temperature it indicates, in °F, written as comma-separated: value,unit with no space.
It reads 90,°F
